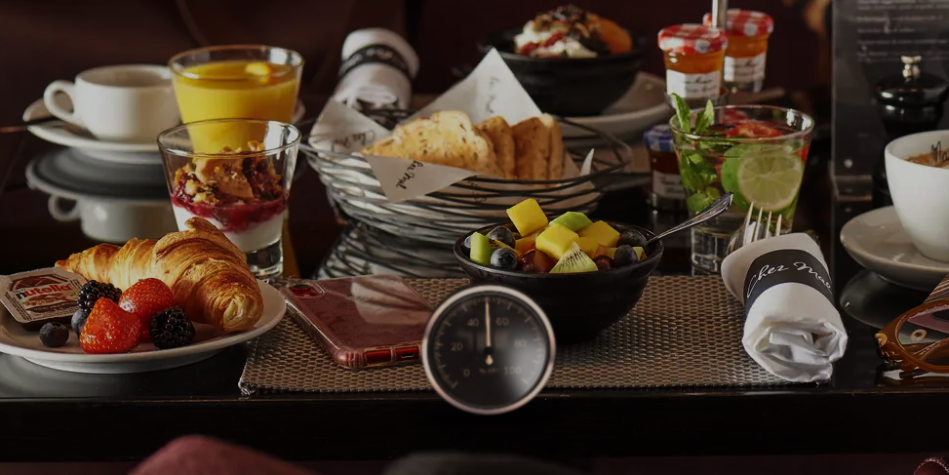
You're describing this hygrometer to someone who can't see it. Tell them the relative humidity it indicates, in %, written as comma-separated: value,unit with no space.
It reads 50,%
